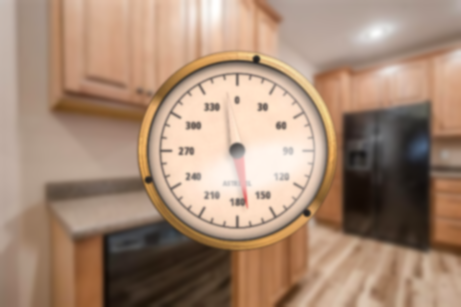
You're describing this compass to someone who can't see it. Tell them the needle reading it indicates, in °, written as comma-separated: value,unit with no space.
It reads 170,°
